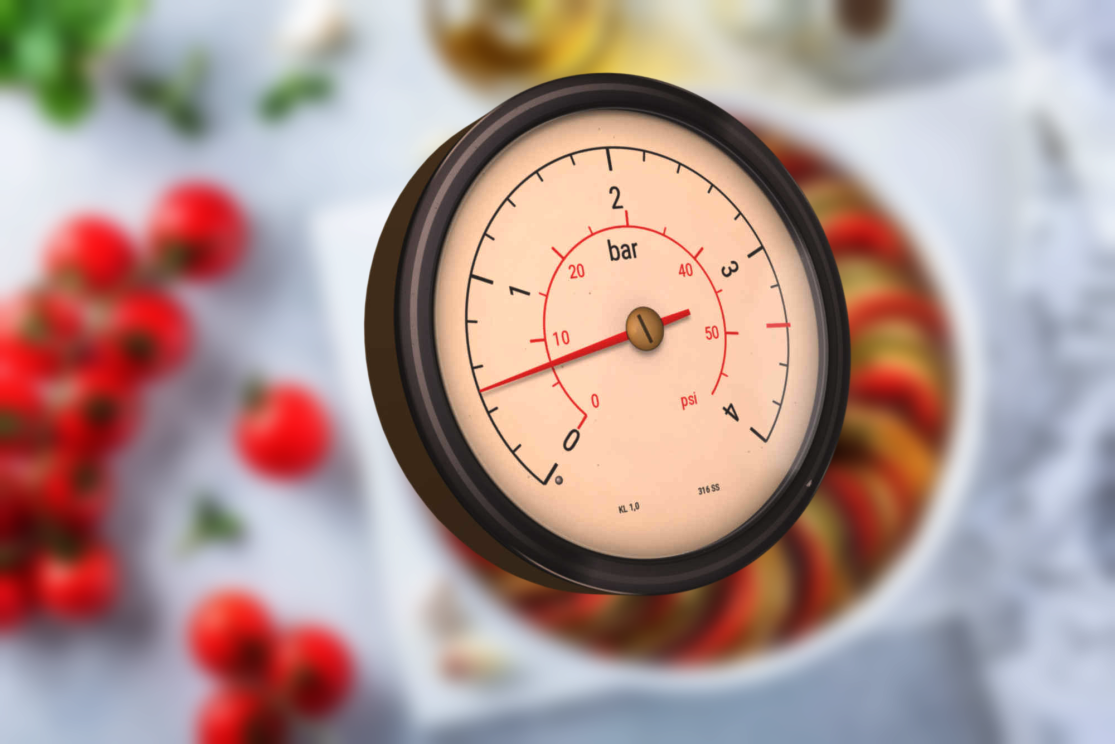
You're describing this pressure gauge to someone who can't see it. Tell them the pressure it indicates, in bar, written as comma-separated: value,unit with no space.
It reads 0.5,bar
